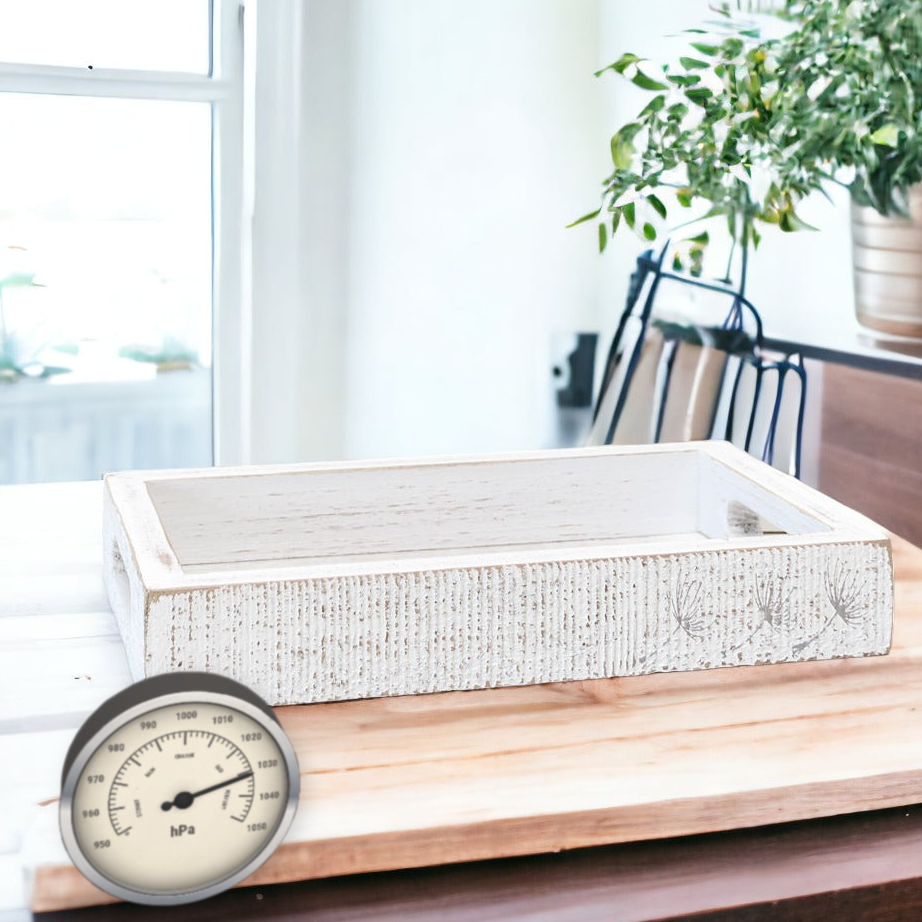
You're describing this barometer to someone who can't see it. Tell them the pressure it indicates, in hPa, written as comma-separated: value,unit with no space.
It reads 1030,hPa
